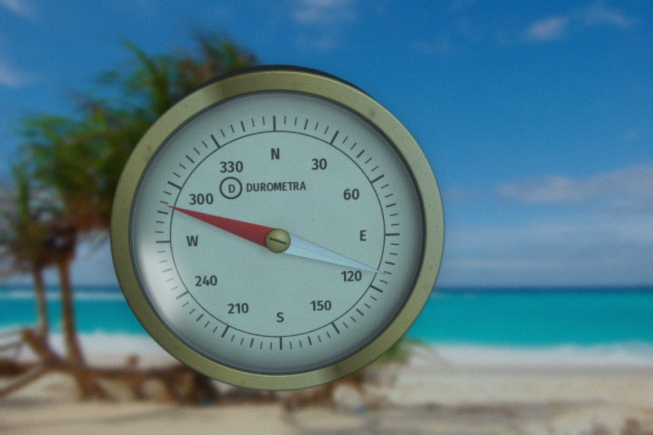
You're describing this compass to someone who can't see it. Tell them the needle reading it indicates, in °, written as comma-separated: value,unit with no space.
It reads 290,°
